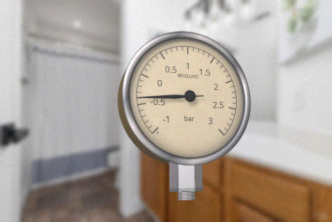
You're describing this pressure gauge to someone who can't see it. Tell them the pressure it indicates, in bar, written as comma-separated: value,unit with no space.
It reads -0.4,bar
